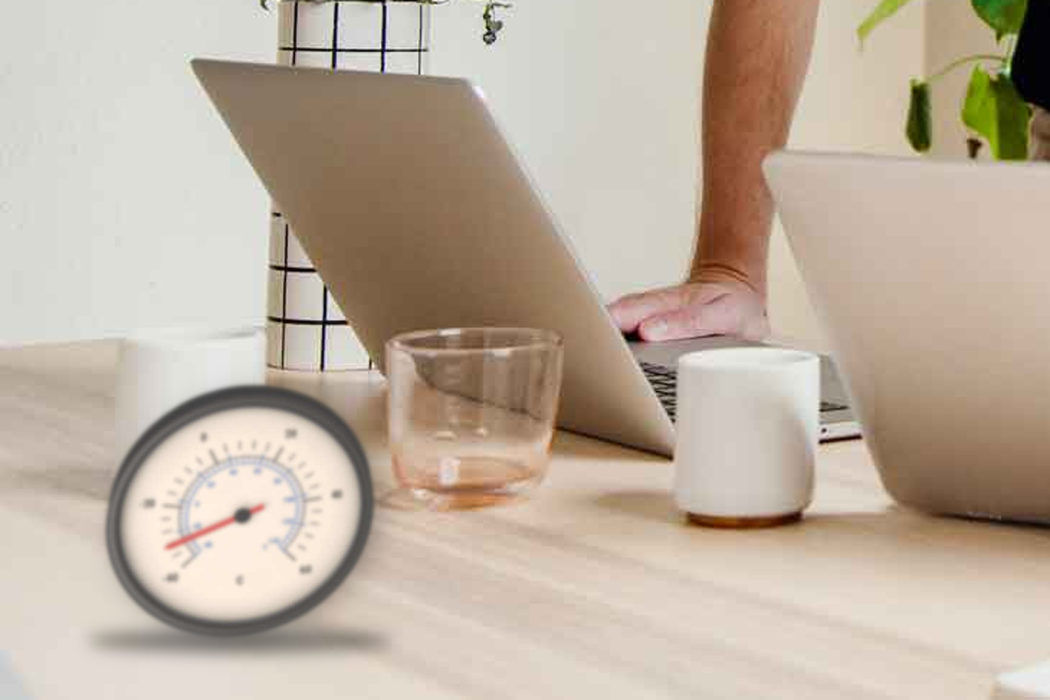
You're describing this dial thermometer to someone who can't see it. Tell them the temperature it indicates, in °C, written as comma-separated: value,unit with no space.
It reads -32,°C
